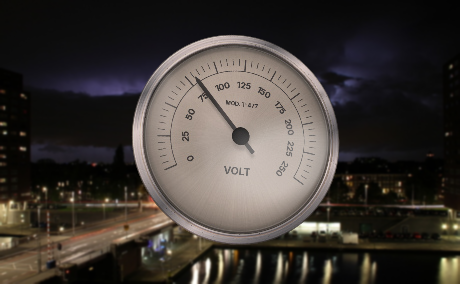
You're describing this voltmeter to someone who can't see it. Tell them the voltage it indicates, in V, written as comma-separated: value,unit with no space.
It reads 80,V
